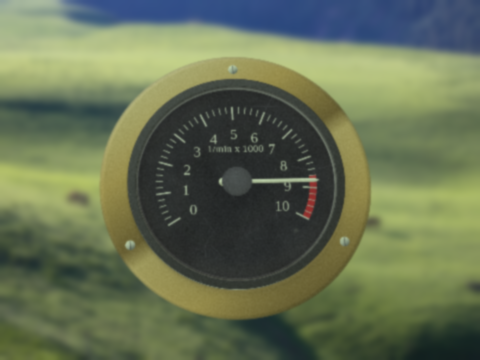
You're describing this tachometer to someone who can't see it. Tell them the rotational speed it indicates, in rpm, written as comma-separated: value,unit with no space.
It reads 8800,rpm
